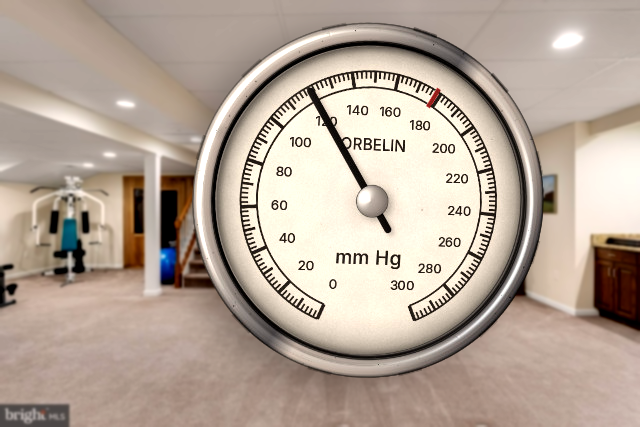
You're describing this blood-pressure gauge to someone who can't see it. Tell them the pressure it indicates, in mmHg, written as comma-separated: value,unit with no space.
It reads 120,mmHg
